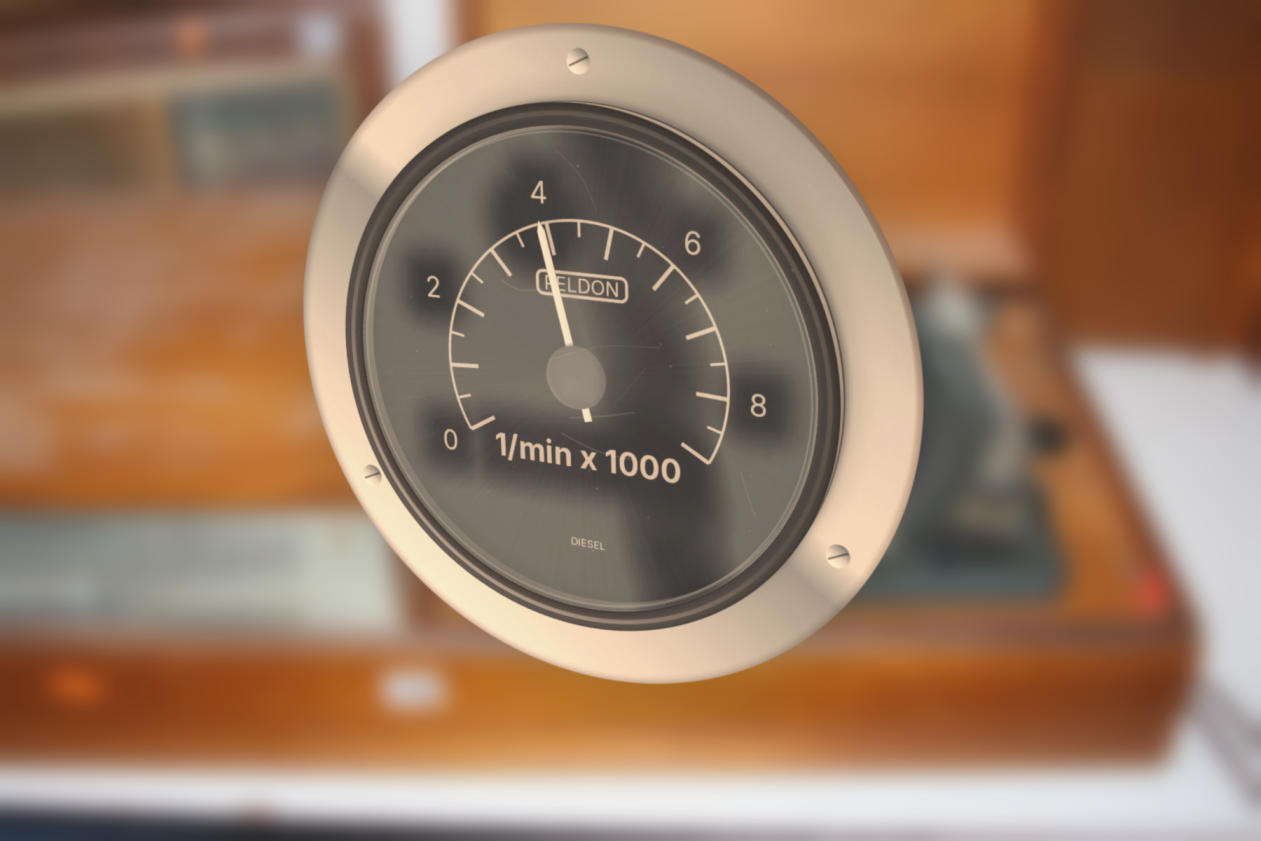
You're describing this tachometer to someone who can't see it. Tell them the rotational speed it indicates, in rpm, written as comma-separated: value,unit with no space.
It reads 4000,rpm
